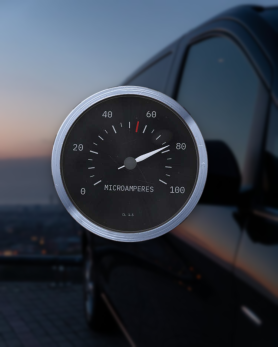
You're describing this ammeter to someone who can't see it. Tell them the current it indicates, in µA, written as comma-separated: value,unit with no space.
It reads 77.5,µA
